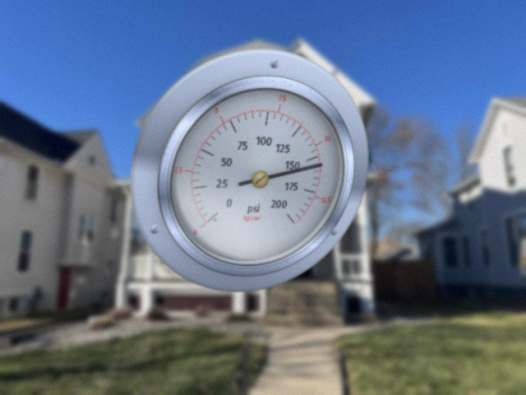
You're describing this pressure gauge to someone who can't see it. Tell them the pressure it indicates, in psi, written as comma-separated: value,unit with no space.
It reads 155,psi
